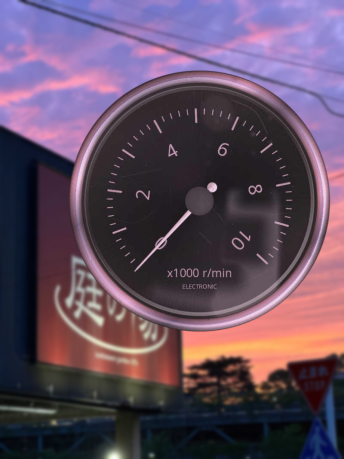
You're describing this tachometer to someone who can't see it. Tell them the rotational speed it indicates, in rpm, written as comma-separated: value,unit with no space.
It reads 0,rpm
